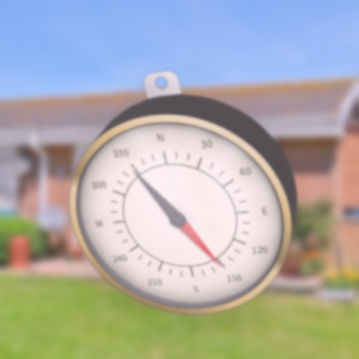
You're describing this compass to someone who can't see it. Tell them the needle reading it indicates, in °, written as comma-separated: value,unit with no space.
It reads 150,°
